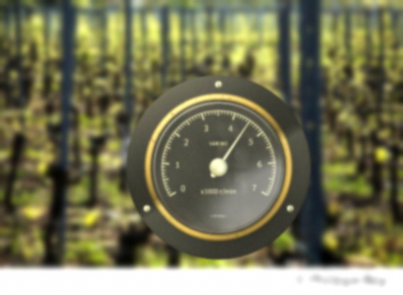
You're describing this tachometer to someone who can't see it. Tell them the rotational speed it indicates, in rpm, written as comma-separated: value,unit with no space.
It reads 4500,rpm
